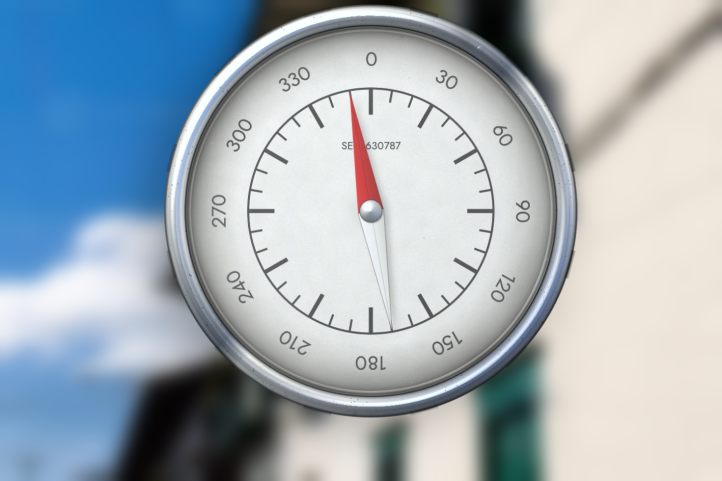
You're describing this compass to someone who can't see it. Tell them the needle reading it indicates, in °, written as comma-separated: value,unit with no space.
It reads 350,°
